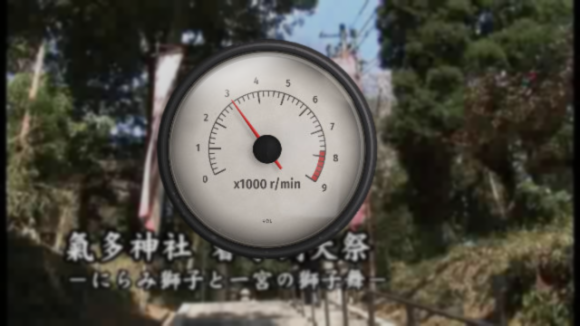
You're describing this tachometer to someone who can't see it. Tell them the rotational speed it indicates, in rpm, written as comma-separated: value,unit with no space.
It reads 3000,rpm
